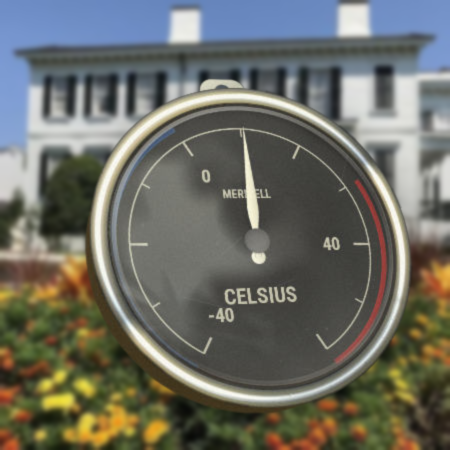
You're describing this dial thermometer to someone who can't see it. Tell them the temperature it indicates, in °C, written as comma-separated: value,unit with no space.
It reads 10,°C
